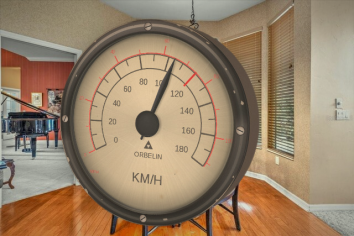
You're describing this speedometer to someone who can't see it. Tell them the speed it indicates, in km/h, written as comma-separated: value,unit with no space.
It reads 105,km/h
